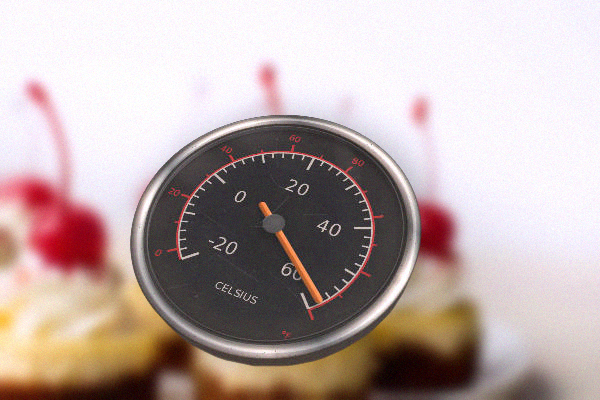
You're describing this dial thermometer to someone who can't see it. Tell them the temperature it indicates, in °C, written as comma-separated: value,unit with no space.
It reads 58,°C
